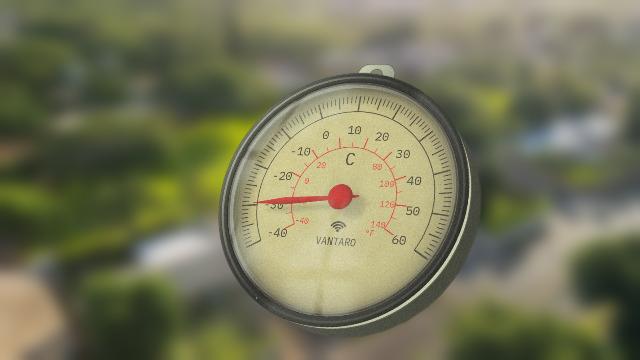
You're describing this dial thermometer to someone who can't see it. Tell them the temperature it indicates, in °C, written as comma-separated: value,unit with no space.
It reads -30,°C
